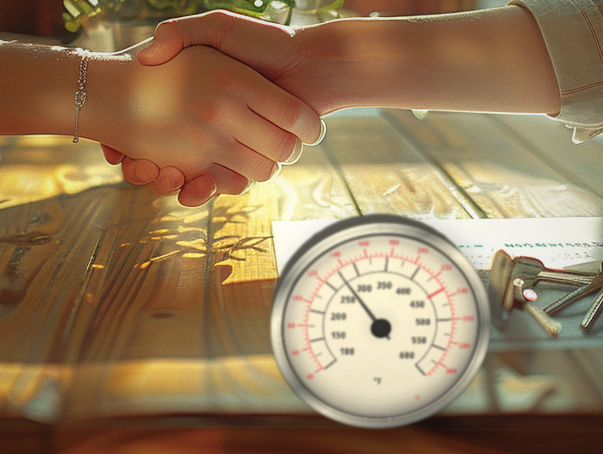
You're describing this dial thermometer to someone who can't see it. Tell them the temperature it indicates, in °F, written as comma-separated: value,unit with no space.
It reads 275,°F
